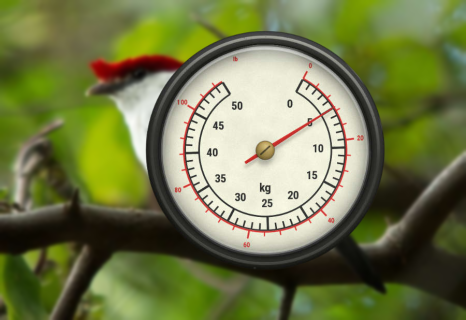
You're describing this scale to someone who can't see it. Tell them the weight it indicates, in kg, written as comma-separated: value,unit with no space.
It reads 5,kg
